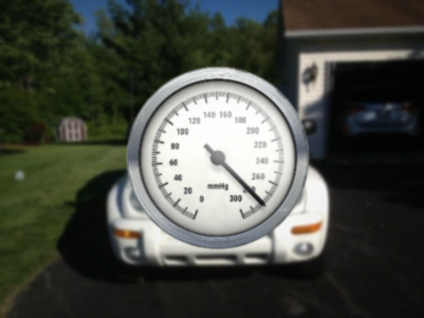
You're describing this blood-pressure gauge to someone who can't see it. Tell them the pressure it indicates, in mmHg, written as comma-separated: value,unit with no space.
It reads 280,mmHg
